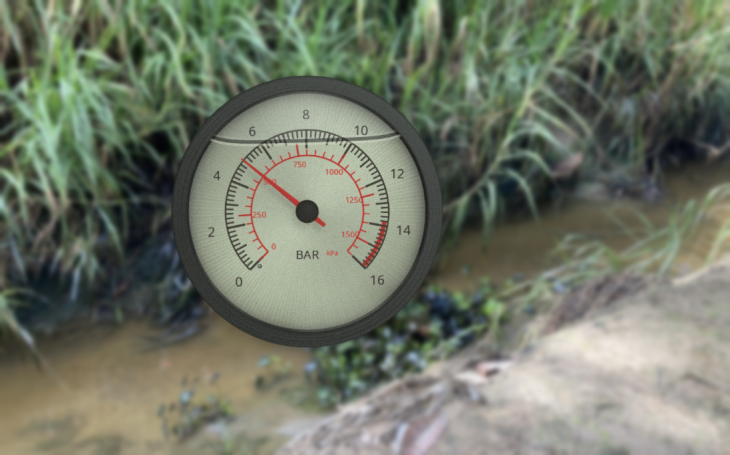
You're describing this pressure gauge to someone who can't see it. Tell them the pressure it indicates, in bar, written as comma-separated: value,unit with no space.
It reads 5,bar
